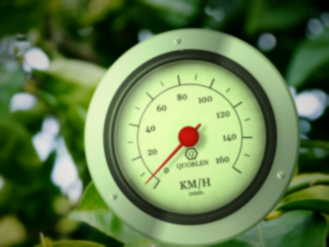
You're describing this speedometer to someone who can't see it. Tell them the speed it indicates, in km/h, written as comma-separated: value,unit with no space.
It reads 5,km/h
